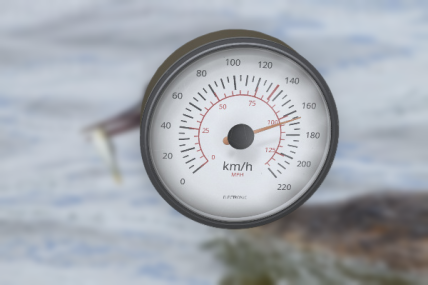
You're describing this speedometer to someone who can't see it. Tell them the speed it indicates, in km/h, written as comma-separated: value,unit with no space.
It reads 165,km/h
